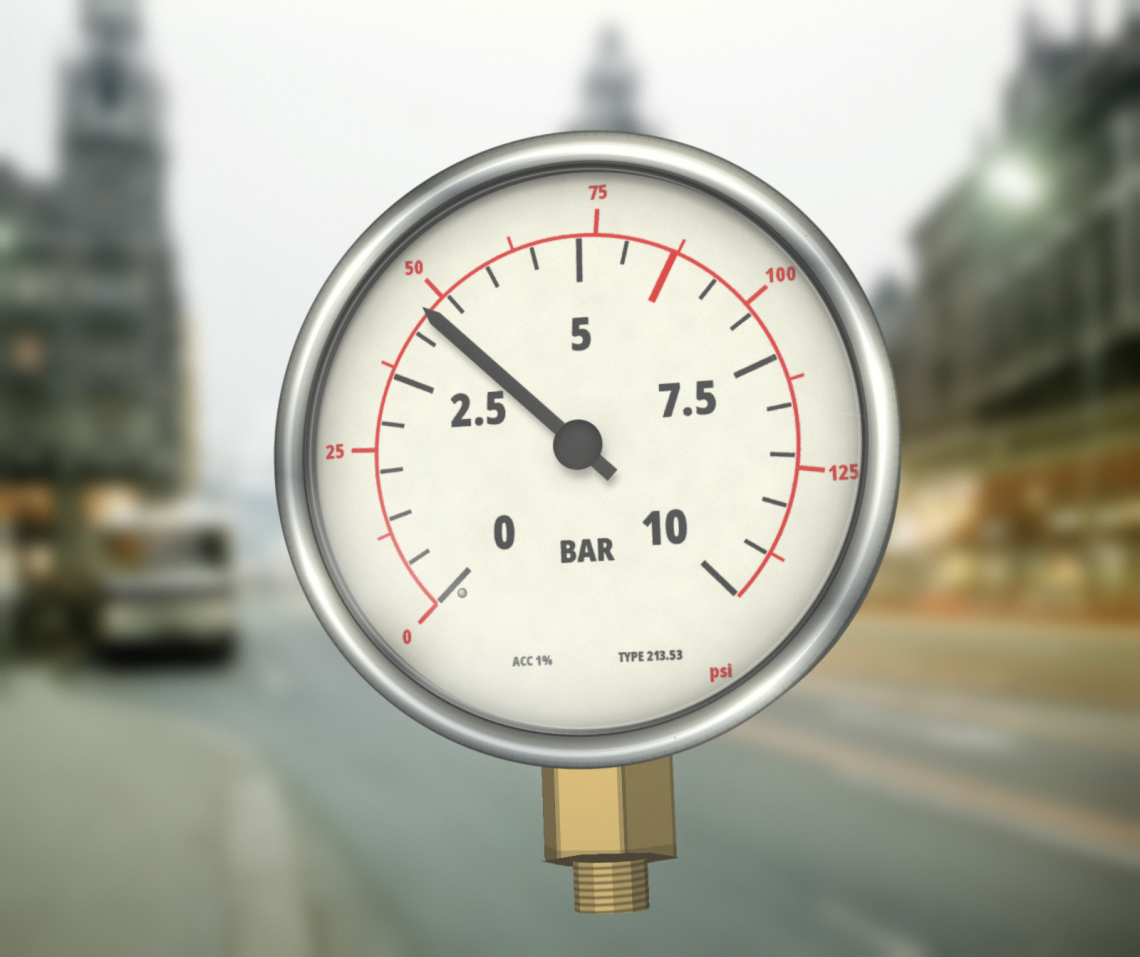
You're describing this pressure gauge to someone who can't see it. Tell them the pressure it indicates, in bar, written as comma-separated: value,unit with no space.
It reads 3.25,bar
